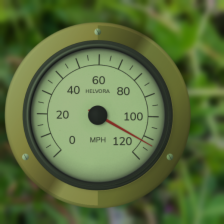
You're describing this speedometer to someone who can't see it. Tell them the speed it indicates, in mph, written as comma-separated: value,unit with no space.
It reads 112.5,mph
